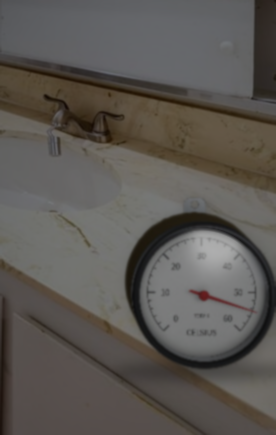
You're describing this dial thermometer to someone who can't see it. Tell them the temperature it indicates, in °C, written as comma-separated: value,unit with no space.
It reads 54,°C
